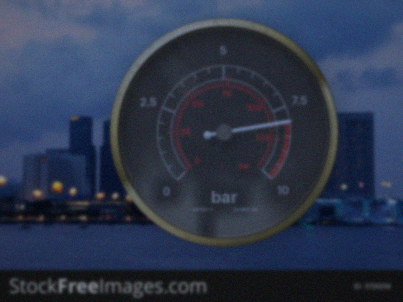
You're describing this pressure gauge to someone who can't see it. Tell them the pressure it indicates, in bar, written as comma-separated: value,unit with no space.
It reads 8,bar
